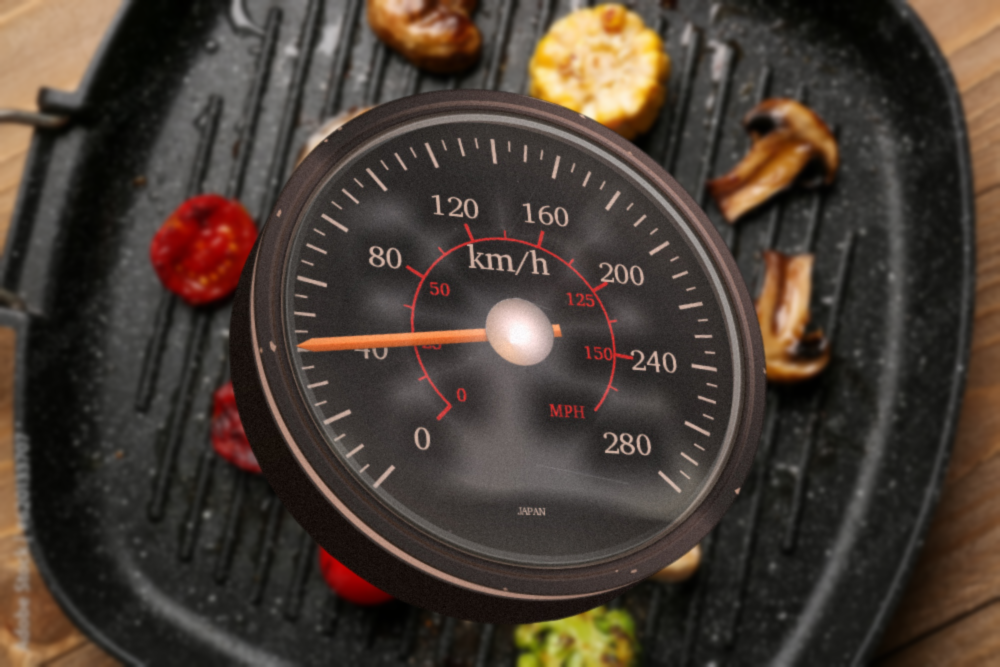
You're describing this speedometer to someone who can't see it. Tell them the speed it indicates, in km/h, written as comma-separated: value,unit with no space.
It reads 40,km/h
